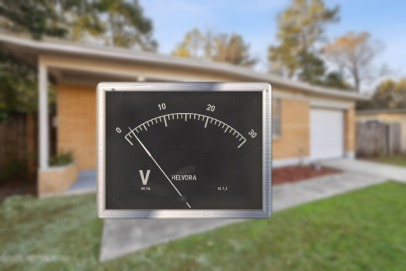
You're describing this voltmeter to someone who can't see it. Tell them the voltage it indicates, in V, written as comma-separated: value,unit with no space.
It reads 2,V
